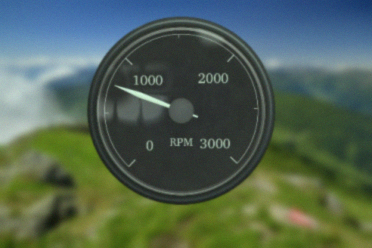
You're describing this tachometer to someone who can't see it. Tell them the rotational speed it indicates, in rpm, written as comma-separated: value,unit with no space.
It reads 750,rpm
